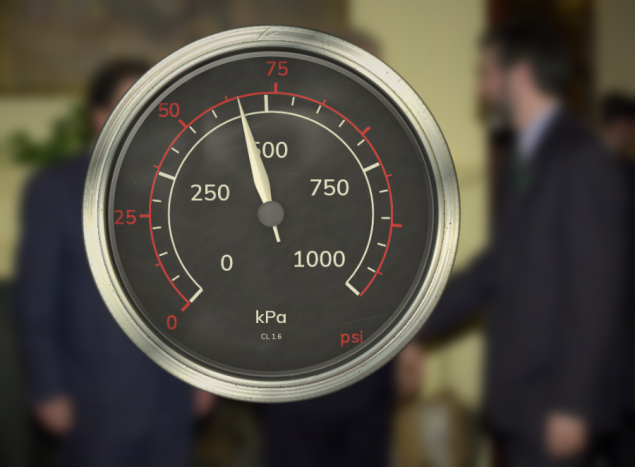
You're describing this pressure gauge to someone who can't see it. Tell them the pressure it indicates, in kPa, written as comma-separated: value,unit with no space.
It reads 450,kPa
